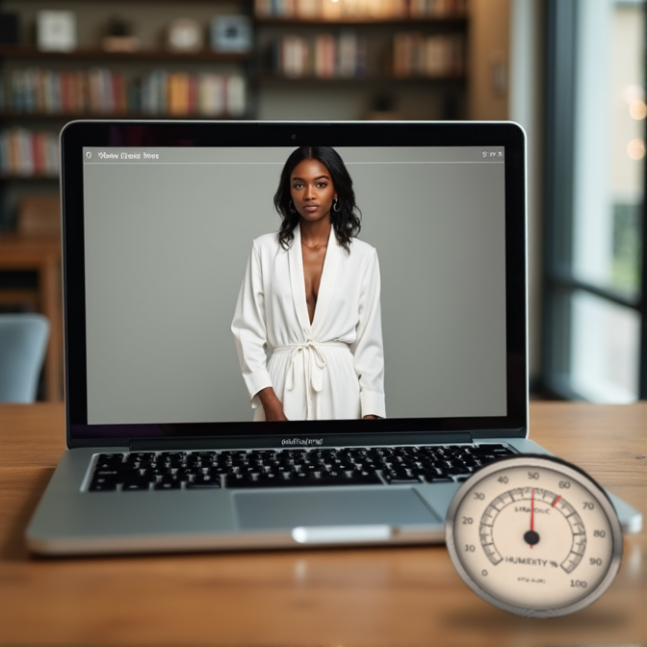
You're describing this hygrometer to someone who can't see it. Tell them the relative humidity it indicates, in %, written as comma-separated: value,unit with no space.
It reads 50,%
